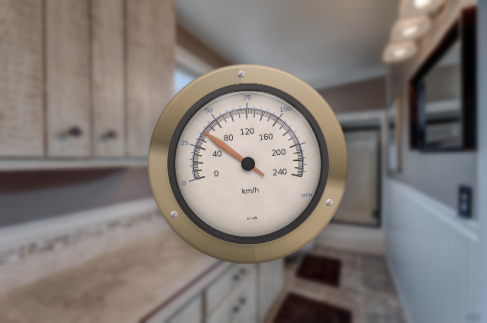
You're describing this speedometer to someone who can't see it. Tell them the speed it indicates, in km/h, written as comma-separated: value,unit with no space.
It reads 60,km/h
